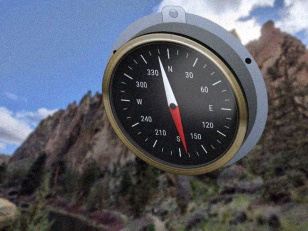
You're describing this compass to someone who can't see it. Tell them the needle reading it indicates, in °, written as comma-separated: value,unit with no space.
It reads 170,°
